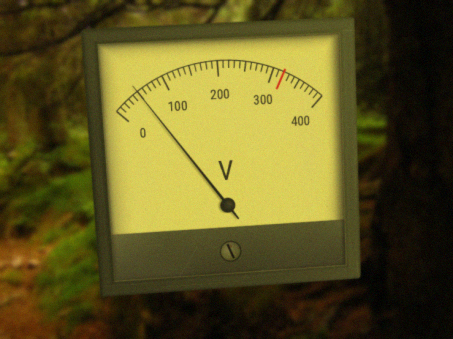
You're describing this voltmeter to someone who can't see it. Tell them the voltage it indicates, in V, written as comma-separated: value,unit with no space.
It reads 50,V
